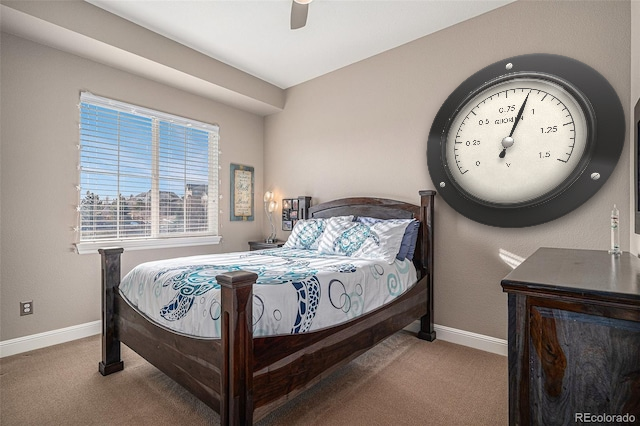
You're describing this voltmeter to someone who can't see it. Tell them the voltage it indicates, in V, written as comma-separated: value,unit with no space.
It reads 0.9,V
